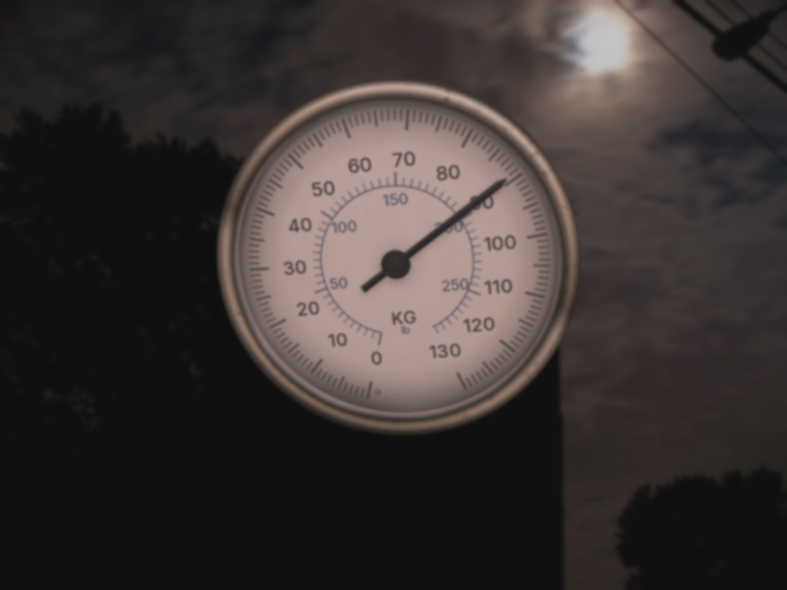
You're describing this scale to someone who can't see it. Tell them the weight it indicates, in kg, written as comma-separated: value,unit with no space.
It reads 89,kg
